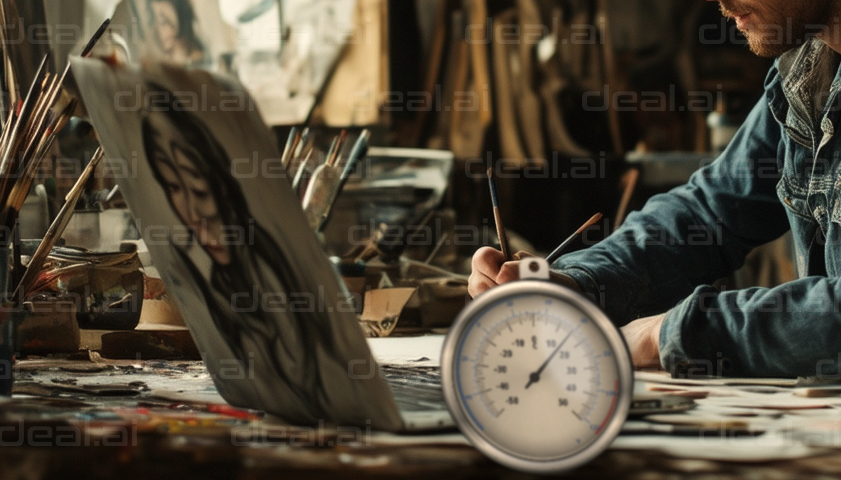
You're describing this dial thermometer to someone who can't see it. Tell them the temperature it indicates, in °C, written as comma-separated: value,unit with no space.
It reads 15,°C
